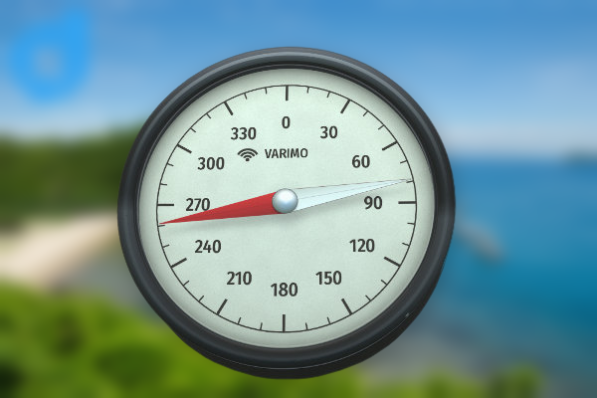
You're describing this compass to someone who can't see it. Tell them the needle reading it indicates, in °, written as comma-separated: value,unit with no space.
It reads 260,°
